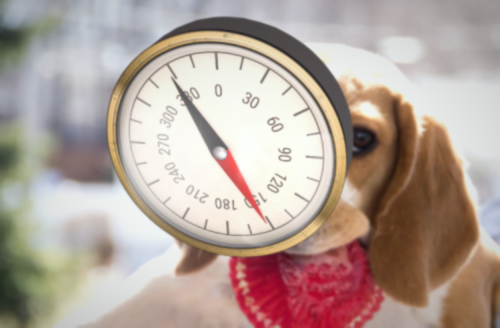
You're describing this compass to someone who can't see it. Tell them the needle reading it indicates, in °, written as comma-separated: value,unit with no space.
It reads 150,°
